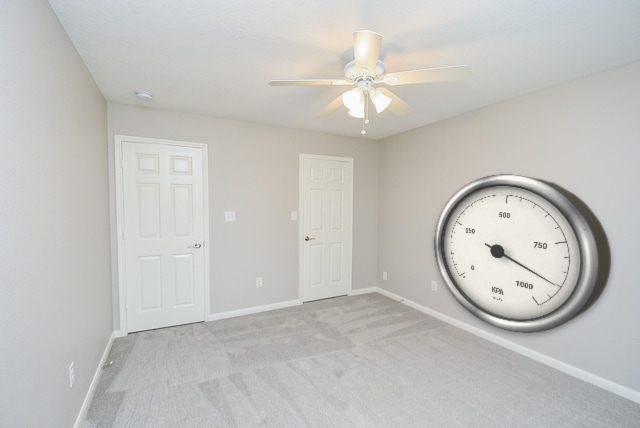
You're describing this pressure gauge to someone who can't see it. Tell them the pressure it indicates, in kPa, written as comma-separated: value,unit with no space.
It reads 900,kPa
